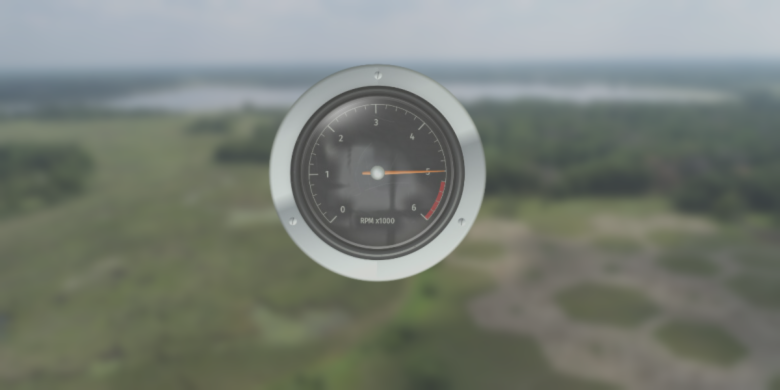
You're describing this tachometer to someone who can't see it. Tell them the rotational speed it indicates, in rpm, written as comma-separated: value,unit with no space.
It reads 5000,rpm
